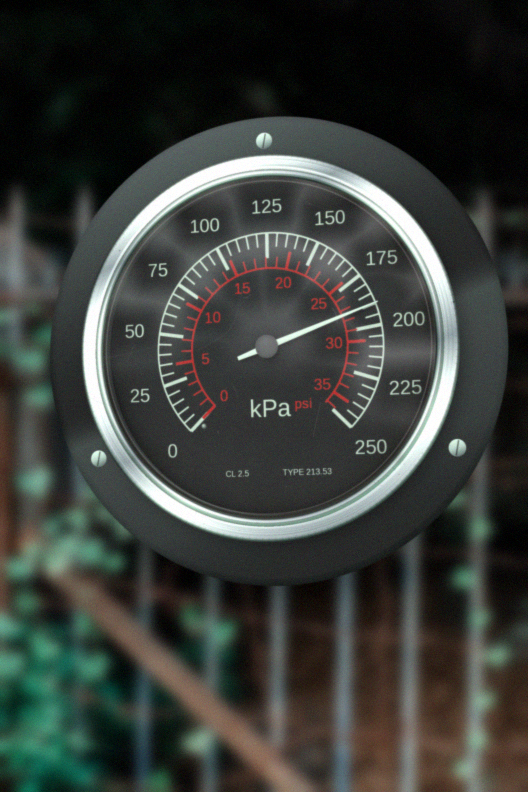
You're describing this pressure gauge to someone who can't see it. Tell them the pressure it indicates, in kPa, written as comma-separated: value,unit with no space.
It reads 190,kPa
